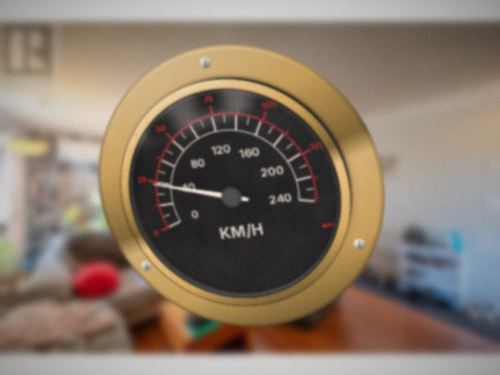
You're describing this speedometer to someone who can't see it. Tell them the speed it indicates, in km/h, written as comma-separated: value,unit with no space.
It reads 40,km/h
